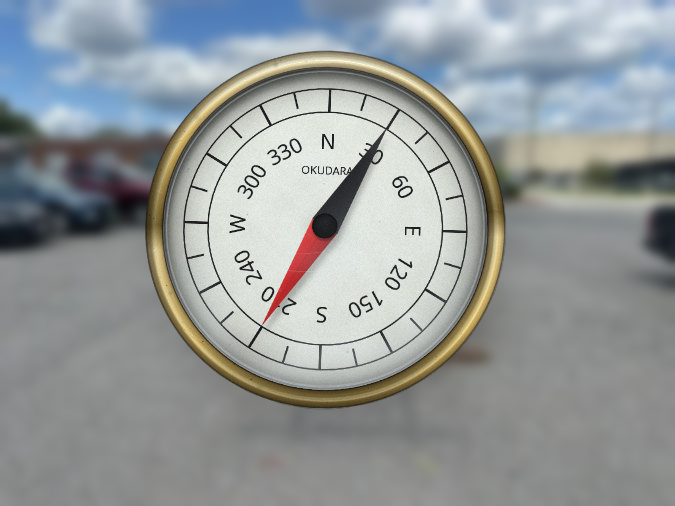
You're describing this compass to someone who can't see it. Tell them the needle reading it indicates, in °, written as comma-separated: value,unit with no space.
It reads 210,°
